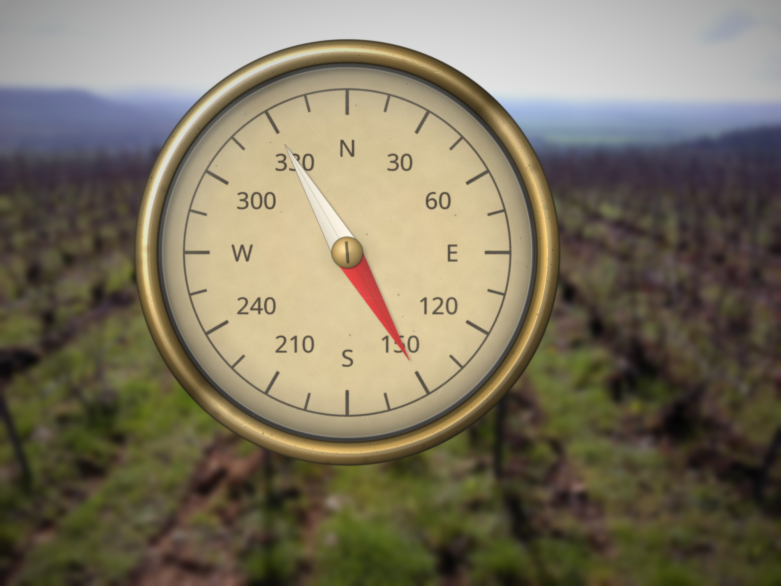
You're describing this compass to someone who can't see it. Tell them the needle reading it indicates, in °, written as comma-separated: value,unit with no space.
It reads 150,°
